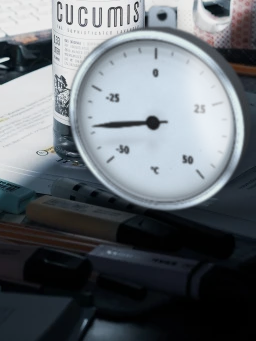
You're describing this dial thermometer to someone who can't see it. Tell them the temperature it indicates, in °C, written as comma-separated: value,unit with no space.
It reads -37.5,°C
